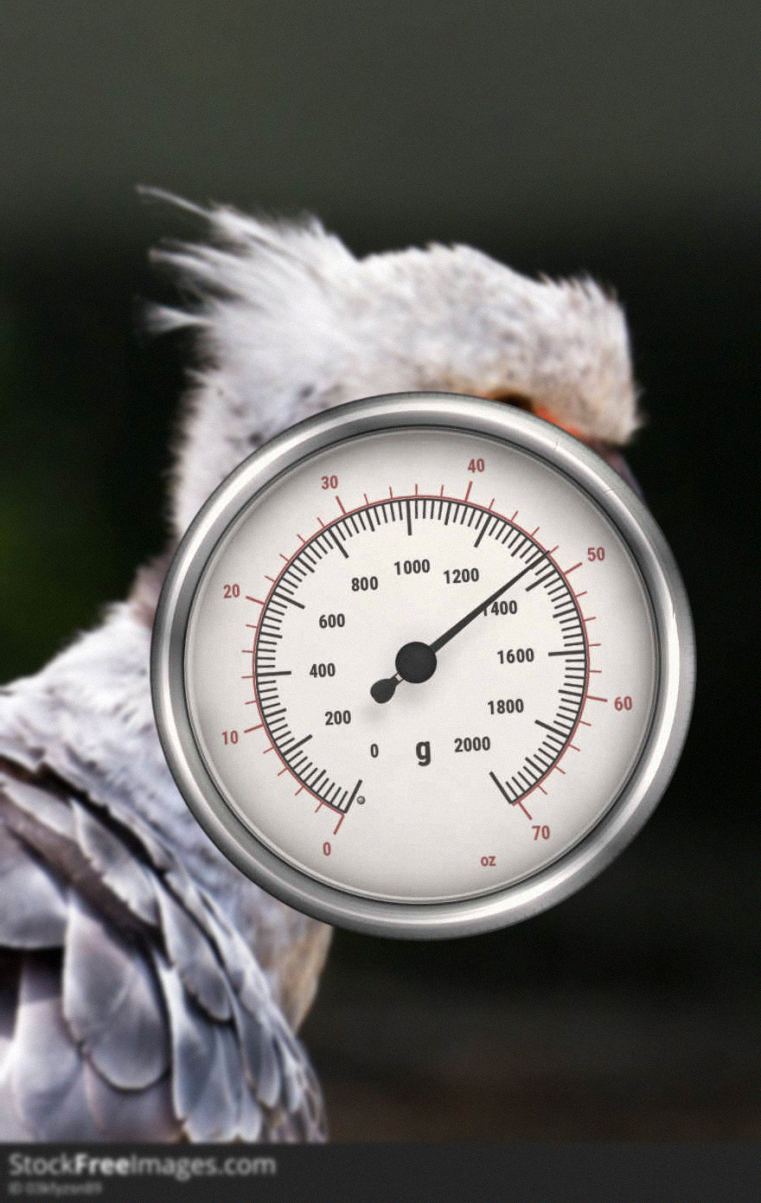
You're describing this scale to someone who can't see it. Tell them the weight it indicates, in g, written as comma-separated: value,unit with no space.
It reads 1360,g
